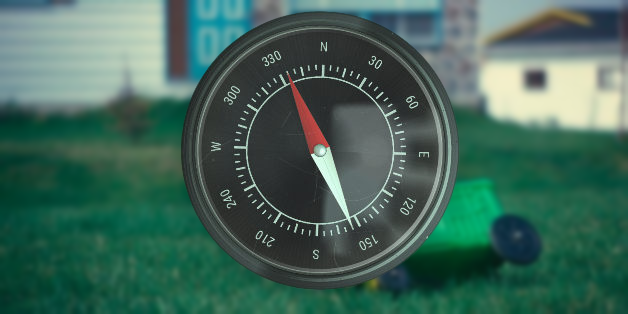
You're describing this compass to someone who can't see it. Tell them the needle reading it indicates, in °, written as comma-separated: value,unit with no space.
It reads 335,°
